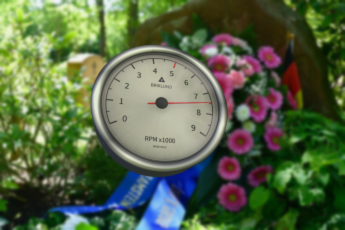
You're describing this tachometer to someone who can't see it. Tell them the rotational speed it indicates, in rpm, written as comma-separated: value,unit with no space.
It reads 7500,rpm
